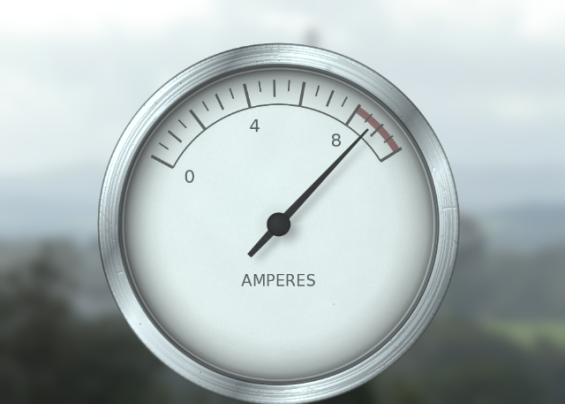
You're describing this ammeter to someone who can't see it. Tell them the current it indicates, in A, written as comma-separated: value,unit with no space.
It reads 8.75,A
